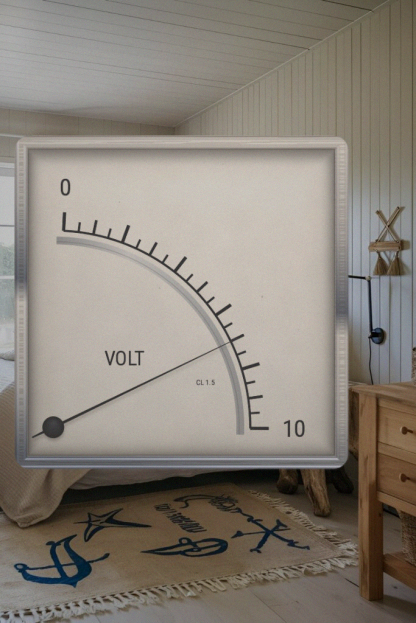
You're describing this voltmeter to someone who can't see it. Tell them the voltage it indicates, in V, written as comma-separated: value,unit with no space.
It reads 7,V
